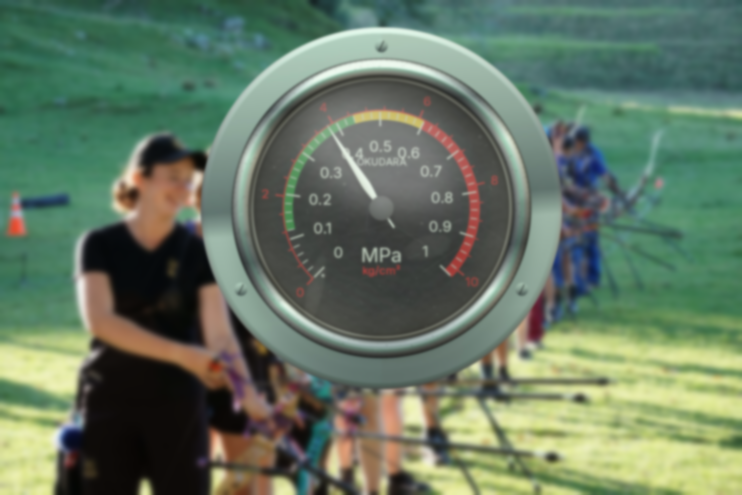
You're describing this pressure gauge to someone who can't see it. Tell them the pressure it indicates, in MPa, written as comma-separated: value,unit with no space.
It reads 0.38,MPa
